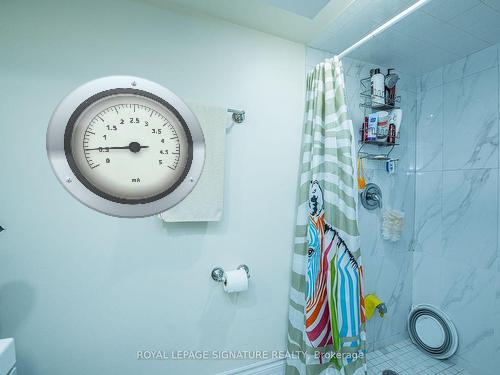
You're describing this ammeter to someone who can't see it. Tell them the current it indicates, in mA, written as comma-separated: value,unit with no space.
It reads 0.5,mA
